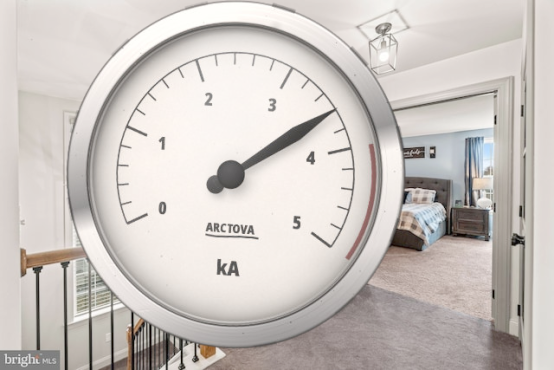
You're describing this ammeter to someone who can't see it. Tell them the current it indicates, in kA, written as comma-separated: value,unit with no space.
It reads 3.6,kA
